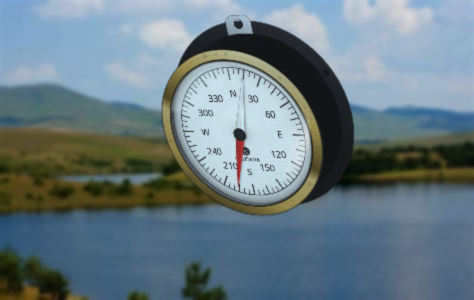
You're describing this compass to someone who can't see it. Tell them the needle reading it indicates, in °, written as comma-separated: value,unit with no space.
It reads 195,°
